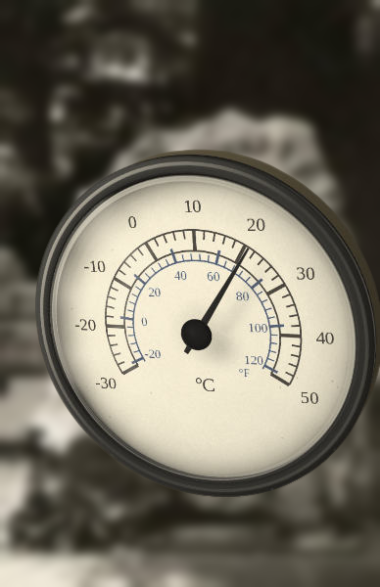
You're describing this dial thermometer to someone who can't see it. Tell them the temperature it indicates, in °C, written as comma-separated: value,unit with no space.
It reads 21,°C
